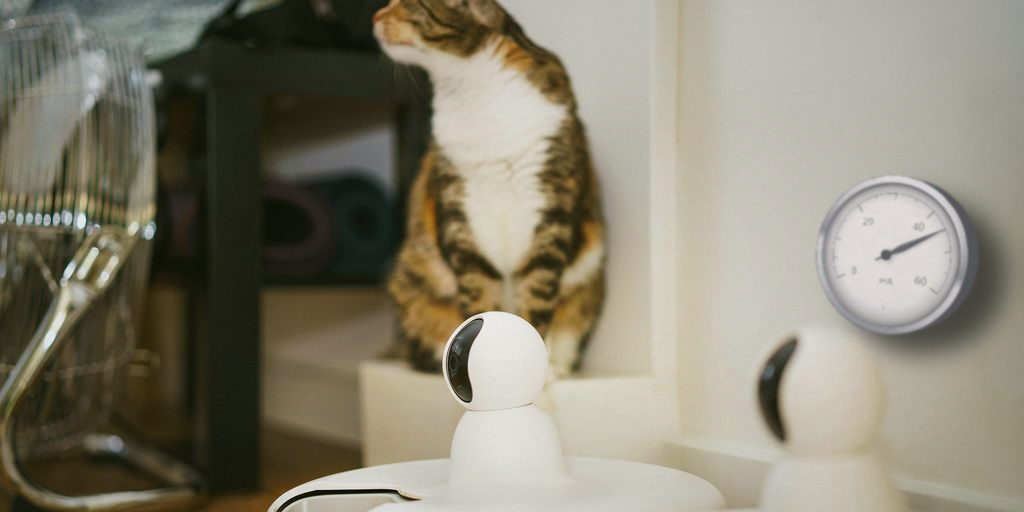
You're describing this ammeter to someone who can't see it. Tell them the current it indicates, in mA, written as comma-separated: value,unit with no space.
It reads 45,mA
